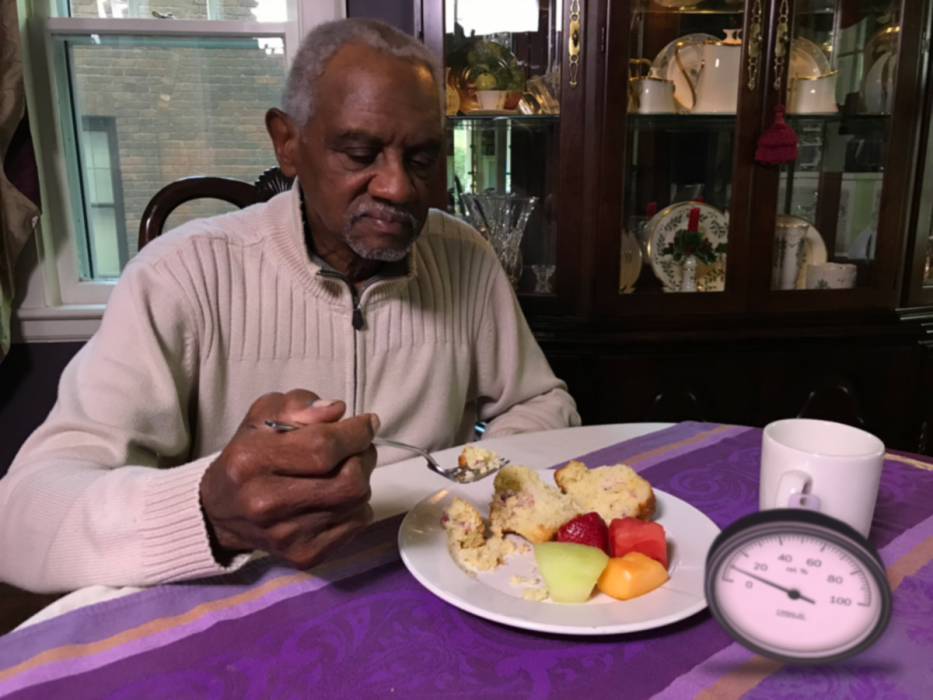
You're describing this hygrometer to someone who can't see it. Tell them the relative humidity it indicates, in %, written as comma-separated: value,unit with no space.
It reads 10,%
